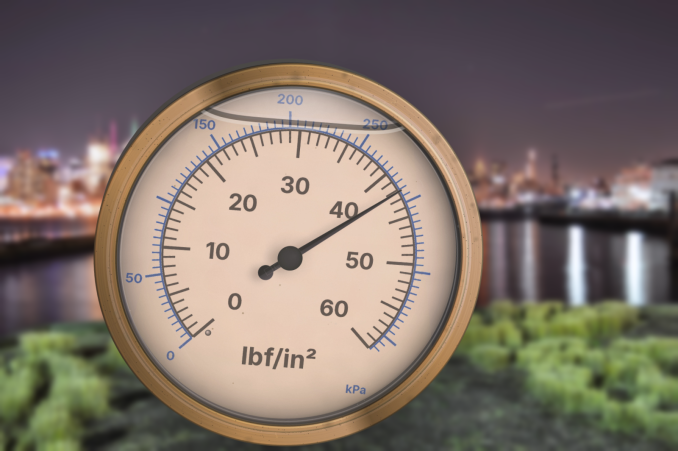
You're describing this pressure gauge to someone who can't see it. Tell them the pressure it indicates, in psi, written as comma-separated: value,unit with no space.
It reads 42,psi
